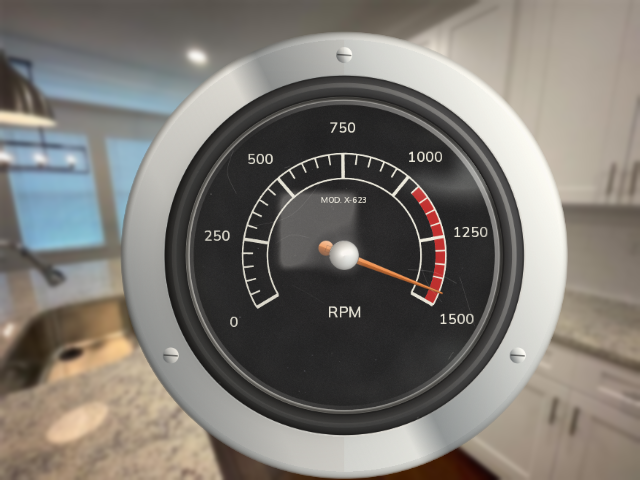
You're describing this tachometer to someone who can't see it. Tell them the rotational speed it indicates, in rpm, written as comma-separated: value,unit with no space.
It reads 1450,rpm
